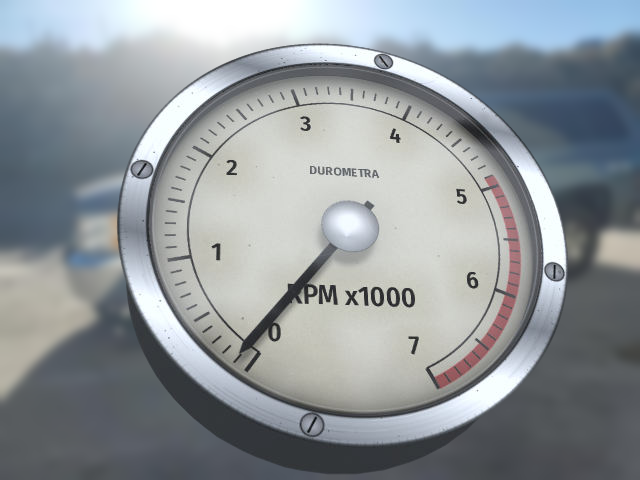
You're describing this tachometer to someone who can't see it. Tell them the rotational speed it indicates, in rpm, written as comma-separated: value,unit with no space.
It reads 100,rpm
